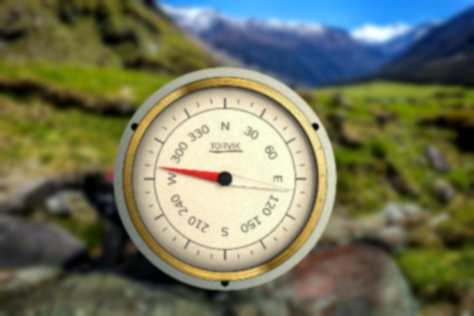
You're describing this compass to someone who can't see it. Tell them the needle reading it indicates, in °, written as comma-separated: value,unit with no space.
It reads 280,°
